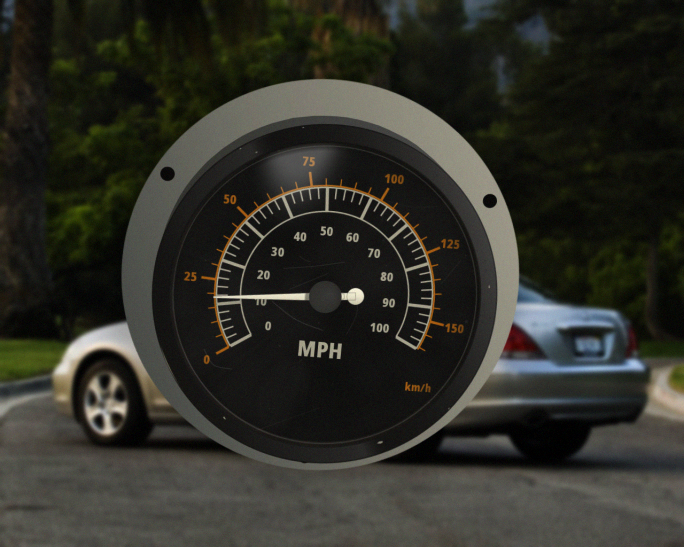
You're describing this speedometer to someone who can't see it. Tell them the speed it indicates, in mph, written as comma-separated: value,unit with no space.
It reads 12,mph
